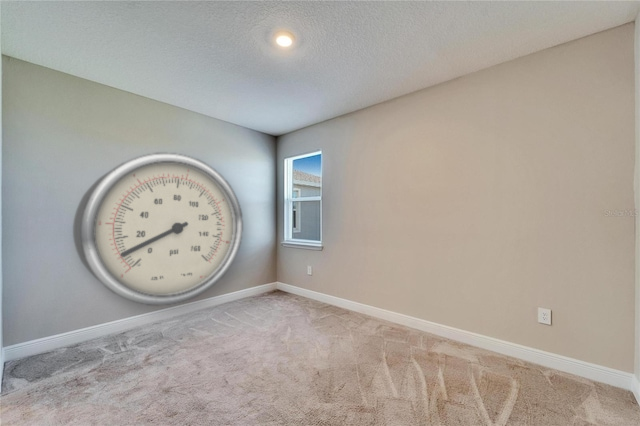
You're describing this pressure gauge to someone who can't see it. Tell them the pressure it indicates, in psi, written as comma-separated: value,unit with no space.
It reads 10,psi
